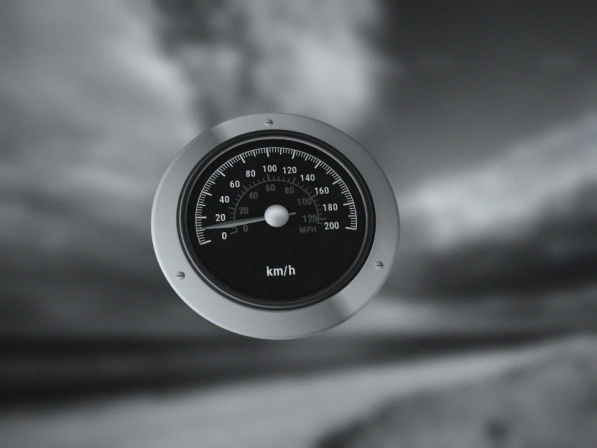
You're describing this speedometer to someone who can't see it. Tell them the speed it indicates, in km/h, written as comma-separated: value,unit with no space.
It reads 10,km/h
